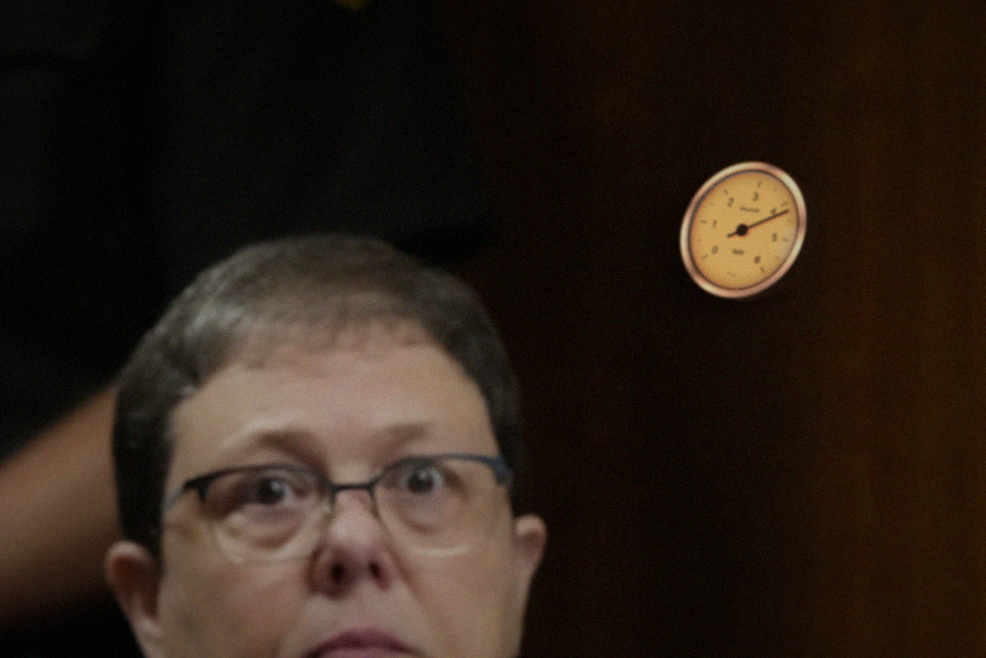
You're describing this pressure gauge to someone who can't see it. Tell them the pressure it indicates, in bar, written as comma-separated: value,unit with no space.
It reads 4.25,bar
